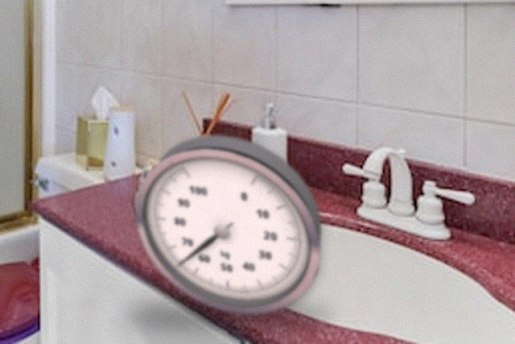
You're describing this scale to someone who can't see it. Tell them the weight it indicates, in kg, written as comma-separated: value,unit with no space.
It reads 65,kg
